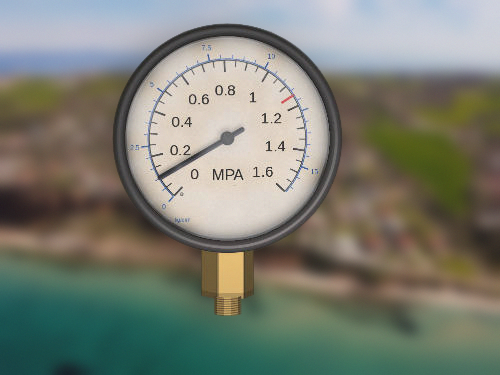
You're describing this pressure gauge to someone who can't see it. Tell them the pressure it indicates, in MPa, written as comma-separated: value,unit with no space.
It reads 0.1,MPa
